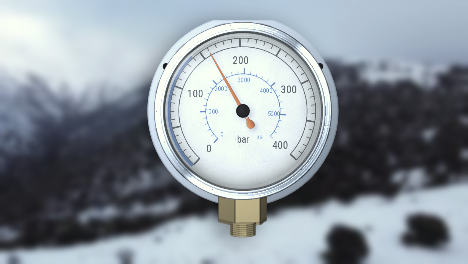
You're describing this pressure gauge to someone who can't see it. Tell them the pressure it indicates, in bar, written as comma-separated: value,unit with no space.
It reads 160,bar
